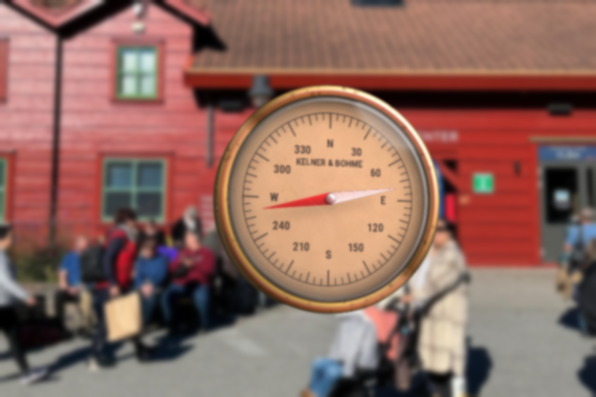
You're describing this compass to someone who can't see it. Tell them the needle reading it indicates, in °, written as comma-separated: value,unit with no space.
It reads 260,°
